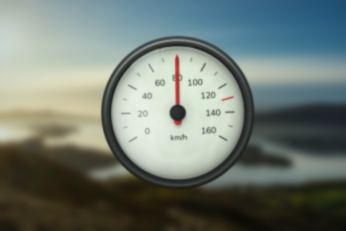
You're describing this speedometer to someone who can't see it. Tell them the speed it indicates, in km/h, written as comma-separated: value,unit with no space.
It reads 80,km/h
